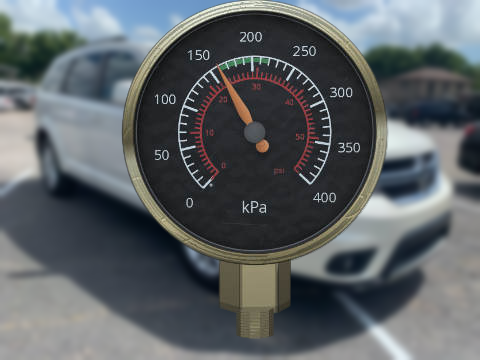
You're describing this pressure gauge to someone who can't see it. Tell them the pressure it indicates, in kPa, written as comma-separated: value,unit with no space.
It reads 160,kPa
